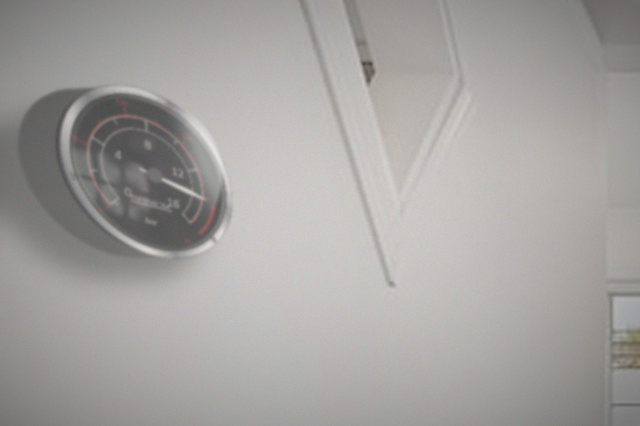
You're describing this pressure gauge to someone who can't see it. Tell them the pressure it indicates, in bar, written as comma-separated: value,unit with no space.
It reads 14,bar
